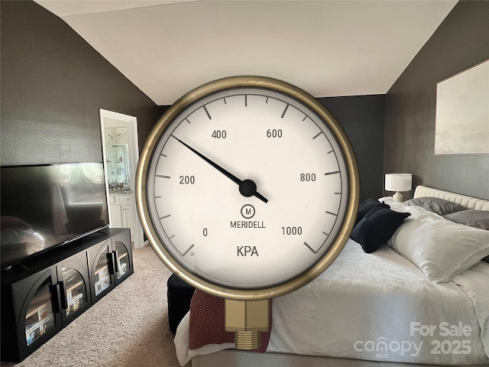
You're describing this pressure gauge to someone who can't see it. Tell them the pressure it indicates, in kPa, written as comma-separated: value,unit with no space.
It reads 300,kPa
